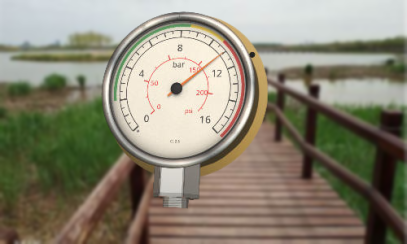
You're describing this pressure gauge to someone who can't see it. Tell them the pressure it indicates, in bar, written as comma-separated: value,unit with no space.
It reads 11,bar
